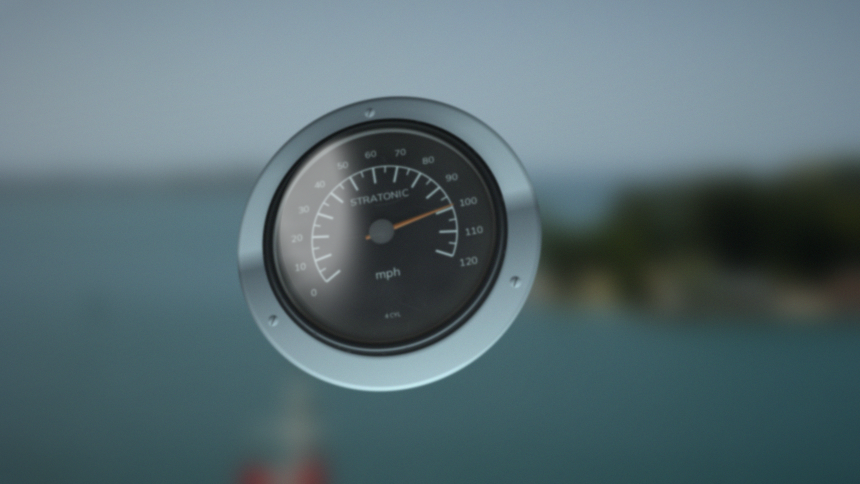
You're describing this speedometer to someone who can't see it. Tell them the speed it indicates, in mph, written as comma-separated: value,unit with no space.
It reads 100,mph
